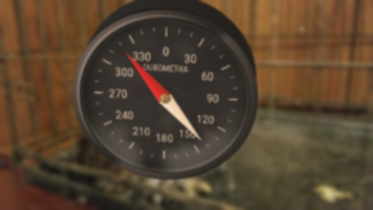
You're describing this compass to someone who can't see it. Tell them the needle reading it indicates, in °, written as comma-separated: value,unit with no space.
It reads 320,°
